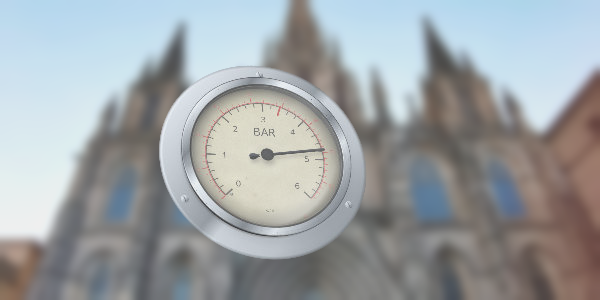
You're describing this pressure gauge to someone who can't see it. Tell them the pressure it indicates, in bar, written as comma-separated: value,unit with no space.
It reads 4.8,bar
